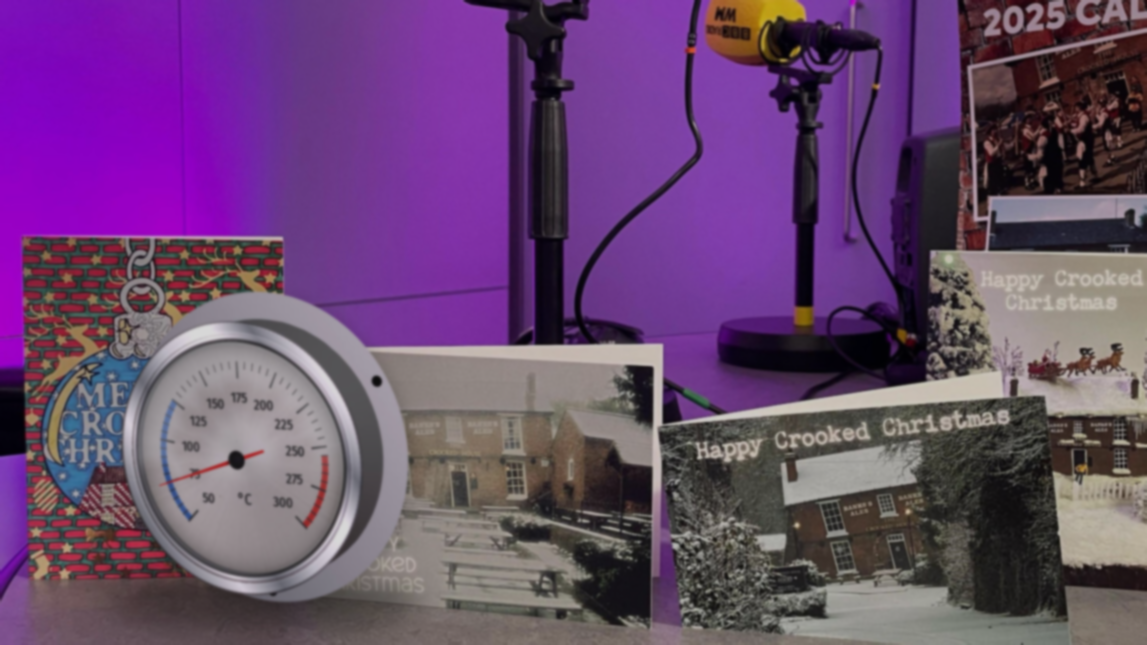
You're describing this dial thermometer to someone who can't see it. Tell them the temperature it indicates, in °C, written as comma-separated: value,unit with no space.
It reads 75,°C
